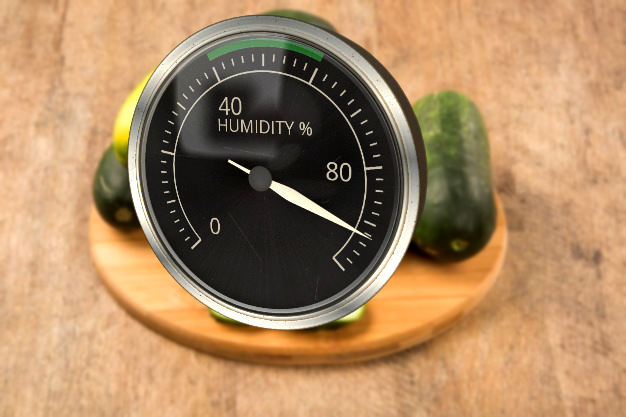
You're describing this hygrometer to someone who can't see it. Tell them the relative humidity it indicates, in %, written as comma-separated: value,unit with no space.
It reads 92,%
